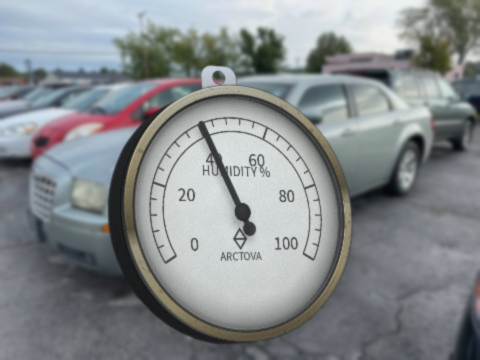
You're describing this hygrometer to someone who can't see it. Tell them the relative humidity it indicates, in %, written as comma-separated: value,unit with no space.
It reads 40,%
